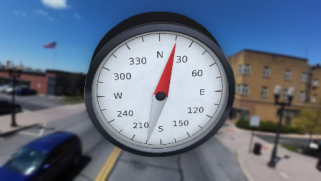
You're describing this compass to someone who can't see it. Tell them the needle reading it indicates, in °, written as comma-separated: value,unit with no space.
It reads 15,°
